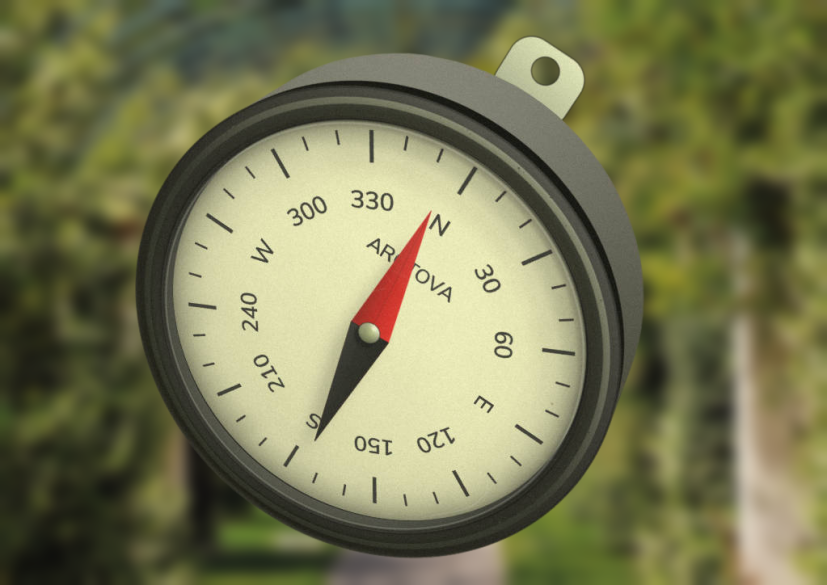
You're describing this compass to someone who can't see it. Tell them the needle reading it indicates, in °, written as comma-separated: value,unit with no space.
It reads 355,°
